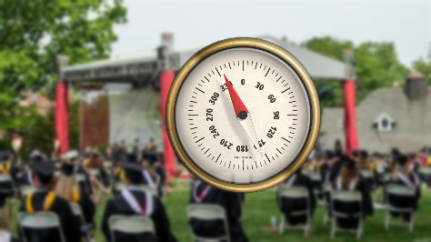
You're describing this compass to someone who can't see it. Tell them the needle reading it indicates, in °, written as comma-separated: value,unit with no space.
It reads 335,°
